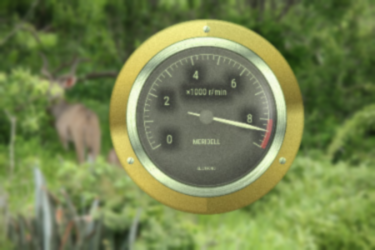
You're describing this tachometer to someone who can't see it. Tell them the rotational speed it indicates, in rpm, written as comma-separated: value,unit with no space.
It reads 8400,rpm
